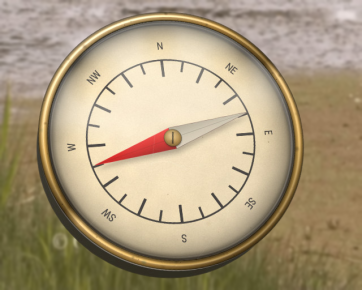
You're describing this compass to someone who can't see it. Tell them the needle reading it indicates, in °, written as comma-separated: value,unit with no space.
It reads 255,°
